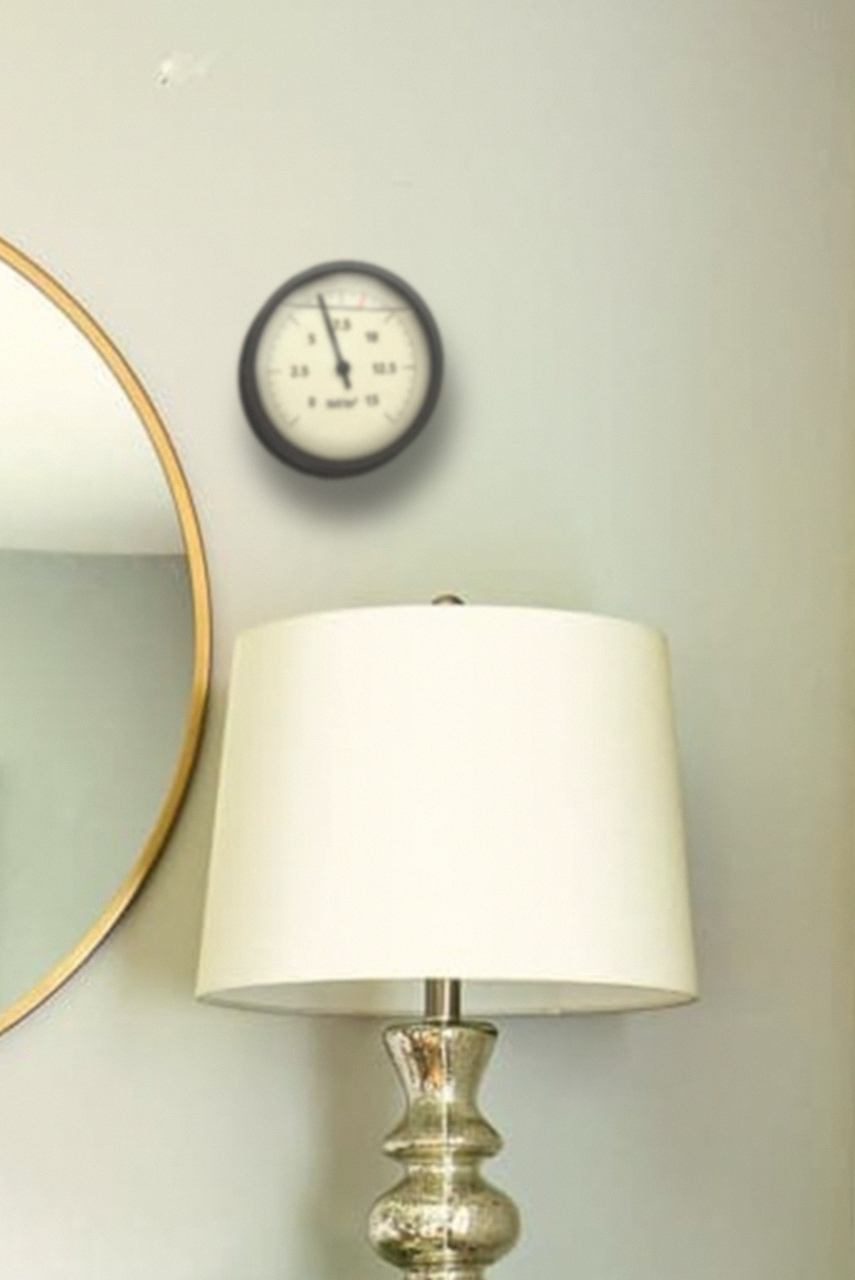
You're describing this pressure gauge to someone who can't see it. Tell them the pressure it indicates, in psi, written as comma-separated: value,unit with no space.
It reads 6.5,psi
